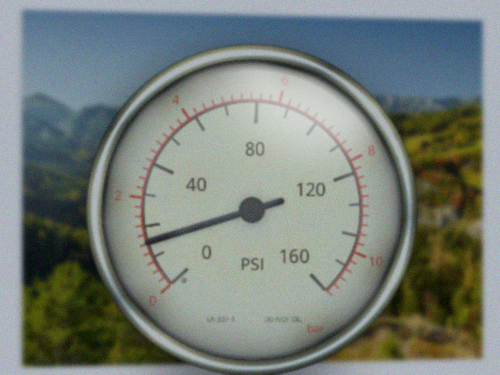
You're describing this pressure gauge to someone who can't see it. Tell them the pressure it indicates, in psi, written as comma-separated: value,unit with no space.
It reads 15,psi
